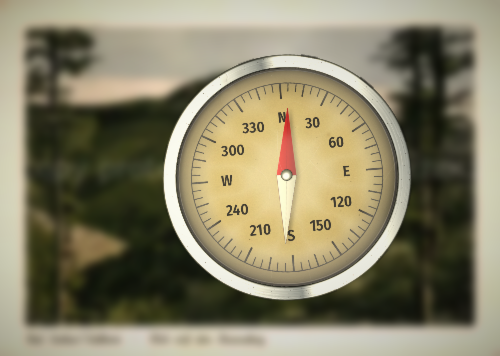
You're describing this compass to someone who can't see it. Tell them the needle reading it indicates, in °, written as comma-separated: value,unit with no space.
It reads 5,°
